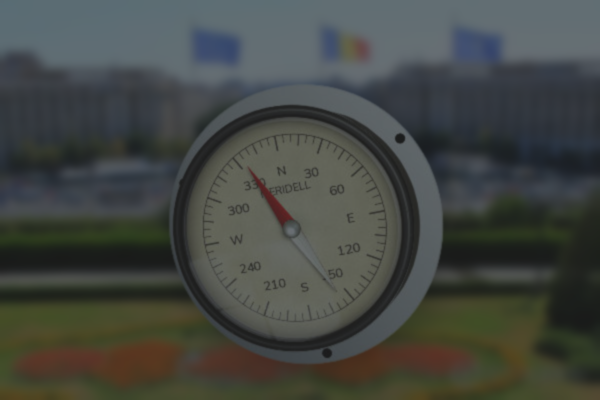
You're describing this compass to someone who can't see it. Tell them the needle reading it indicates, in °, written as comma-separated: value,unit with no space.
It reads 335,°
